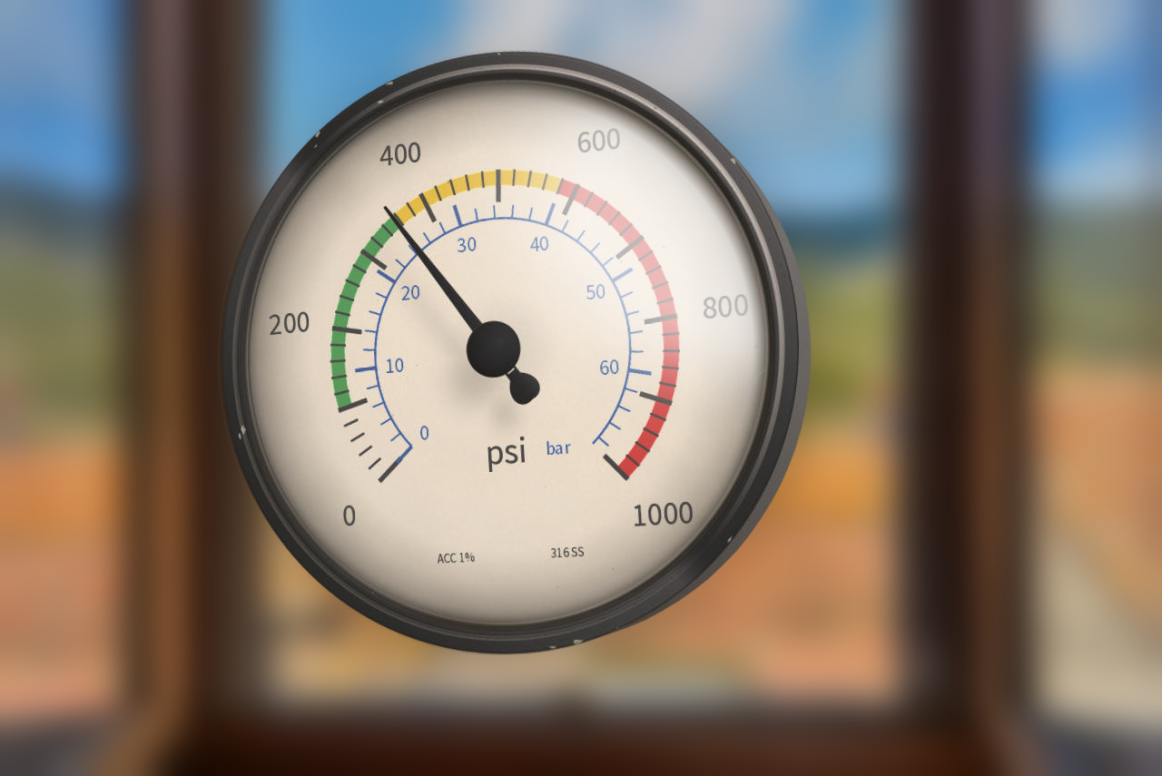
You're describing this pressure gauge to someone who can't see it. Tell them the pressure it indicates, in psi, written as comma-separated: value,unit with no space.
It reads 360,psi
